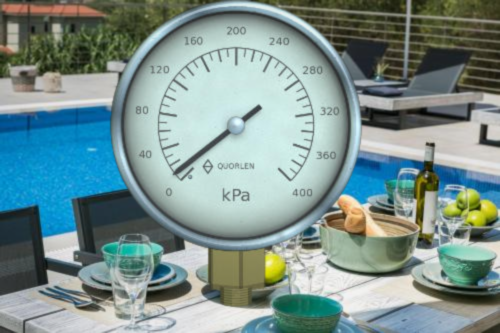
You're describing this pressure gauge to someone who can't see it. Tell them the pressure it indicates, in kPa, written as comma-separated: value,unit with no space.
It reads 10,kPa
